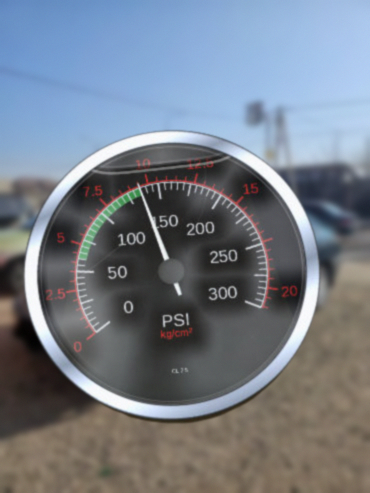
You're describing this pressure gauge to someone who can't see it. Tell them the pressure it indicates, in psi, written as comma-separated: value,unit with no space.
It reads 135,psi
